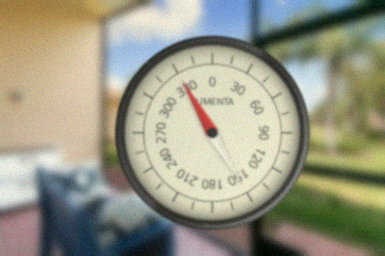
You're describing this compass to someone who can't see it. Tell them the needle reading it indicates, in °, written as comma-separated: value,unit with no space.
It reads 330,°
